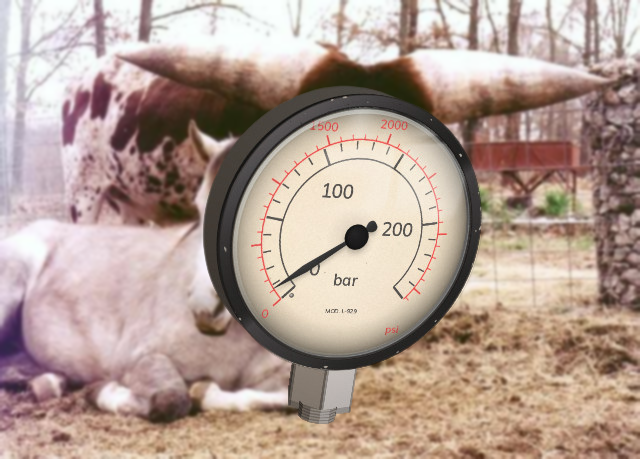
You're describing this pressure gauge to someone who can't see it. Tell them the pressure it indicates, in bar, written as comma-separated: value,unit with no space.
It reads 10,bar
